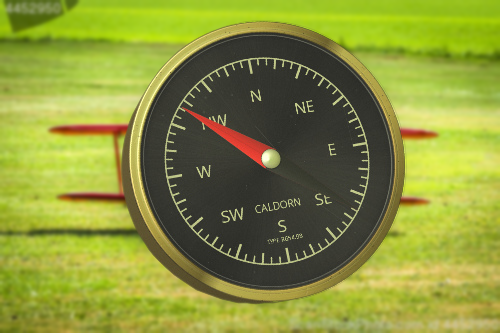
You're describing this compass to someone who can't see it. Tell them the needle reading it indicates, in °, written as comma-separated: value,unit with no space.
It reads 310,°
